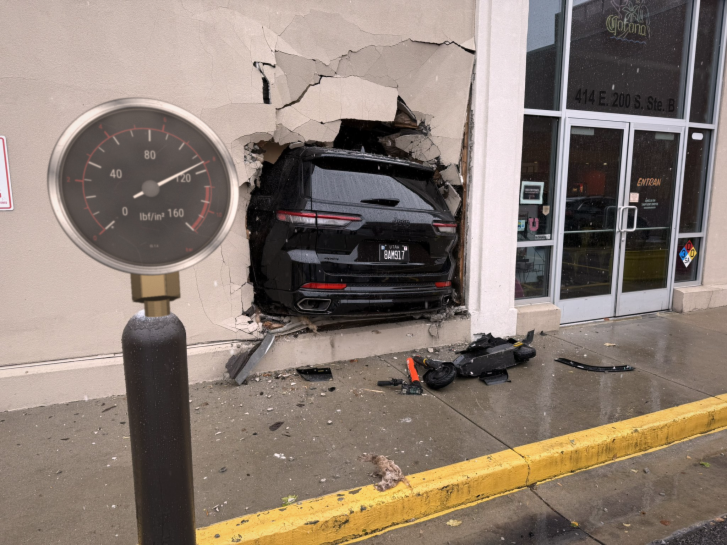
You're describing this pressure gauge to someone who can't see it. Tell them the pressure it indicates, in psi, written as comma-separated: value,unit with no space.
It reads 115,psi
